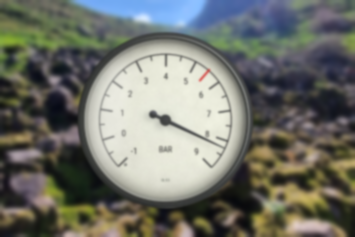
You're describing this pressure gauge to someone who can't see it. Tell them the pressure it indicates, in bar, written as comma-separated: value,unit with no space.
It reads 8.25,bar
